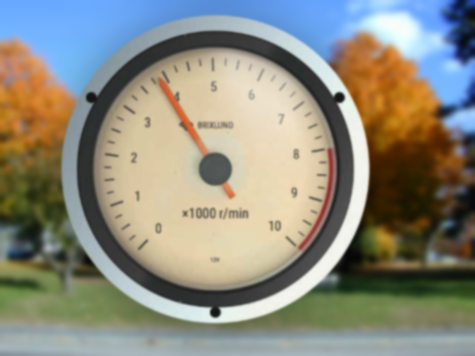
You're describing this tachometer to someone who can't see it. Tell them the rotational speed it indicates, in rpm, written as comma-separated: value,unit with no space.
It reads 3875,rpm
